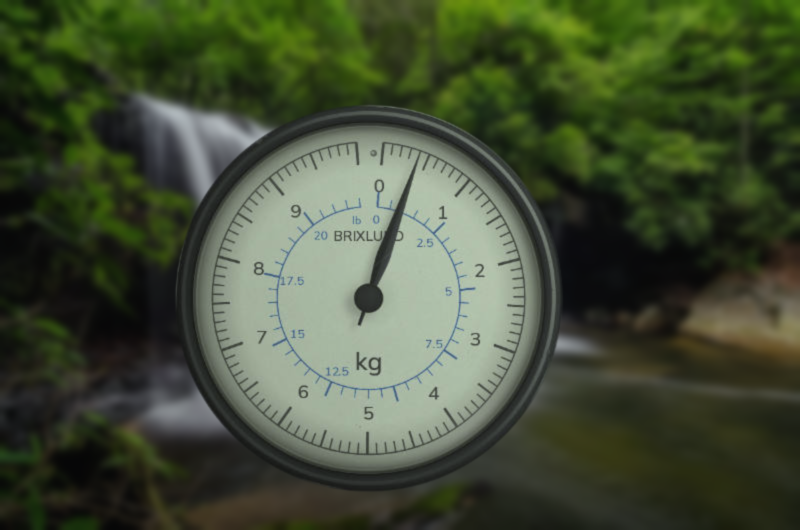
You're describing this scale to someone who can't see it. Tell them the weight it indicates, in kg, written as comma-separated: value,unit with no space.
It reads 0.4,kg
